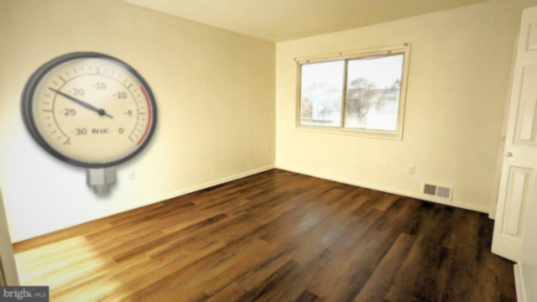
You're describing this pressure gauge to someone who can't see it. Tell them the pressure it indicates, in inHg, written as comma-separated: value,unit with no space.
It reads -22,inHg
